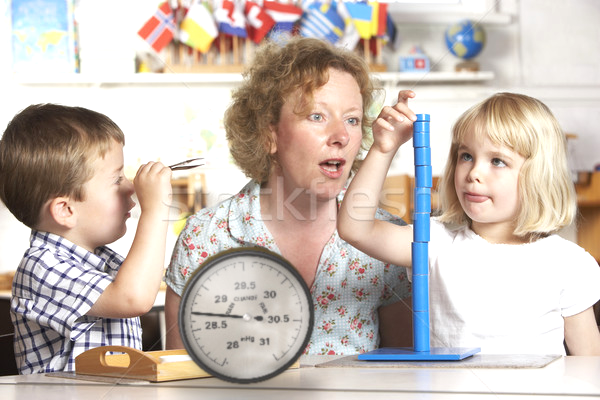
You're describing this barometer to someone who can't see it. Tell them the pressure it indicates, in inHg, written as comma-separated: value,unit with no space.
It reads 28.7,inHg
